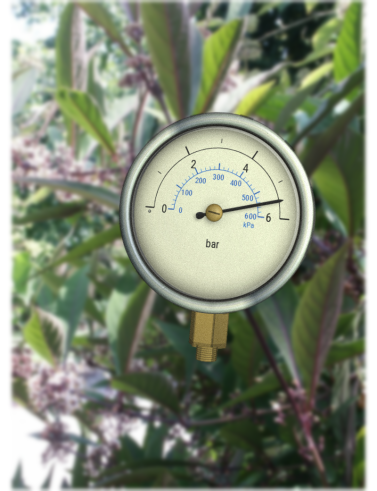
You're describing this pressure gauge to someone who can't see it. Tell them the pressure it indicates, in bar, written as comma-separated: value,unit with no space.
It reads 5.5,bar
